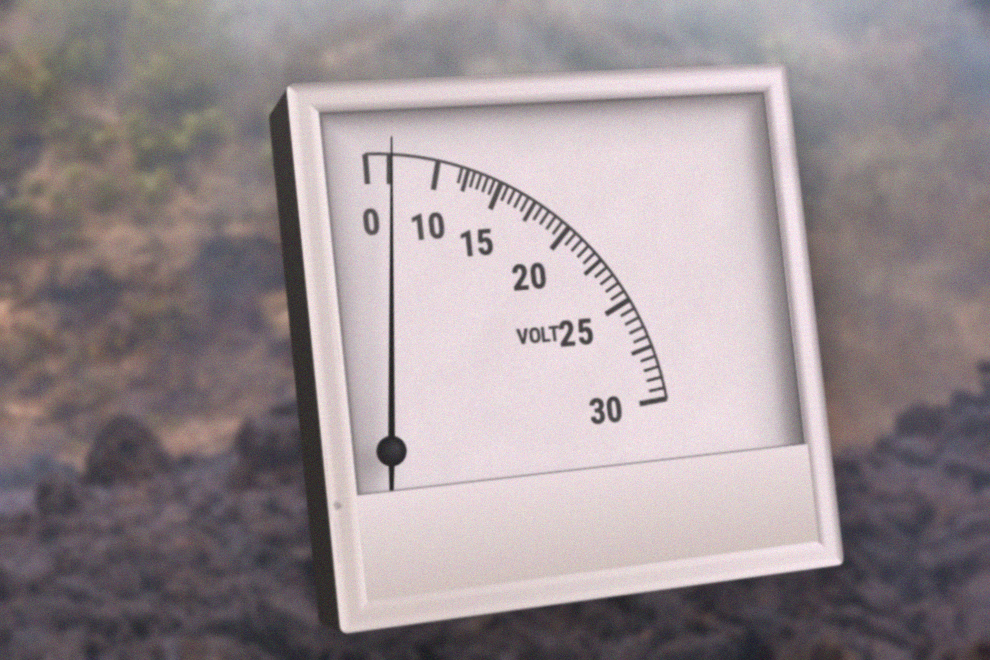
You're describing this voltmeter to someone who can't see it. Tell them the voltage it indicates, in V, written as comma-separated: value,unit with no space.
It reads 5,V
